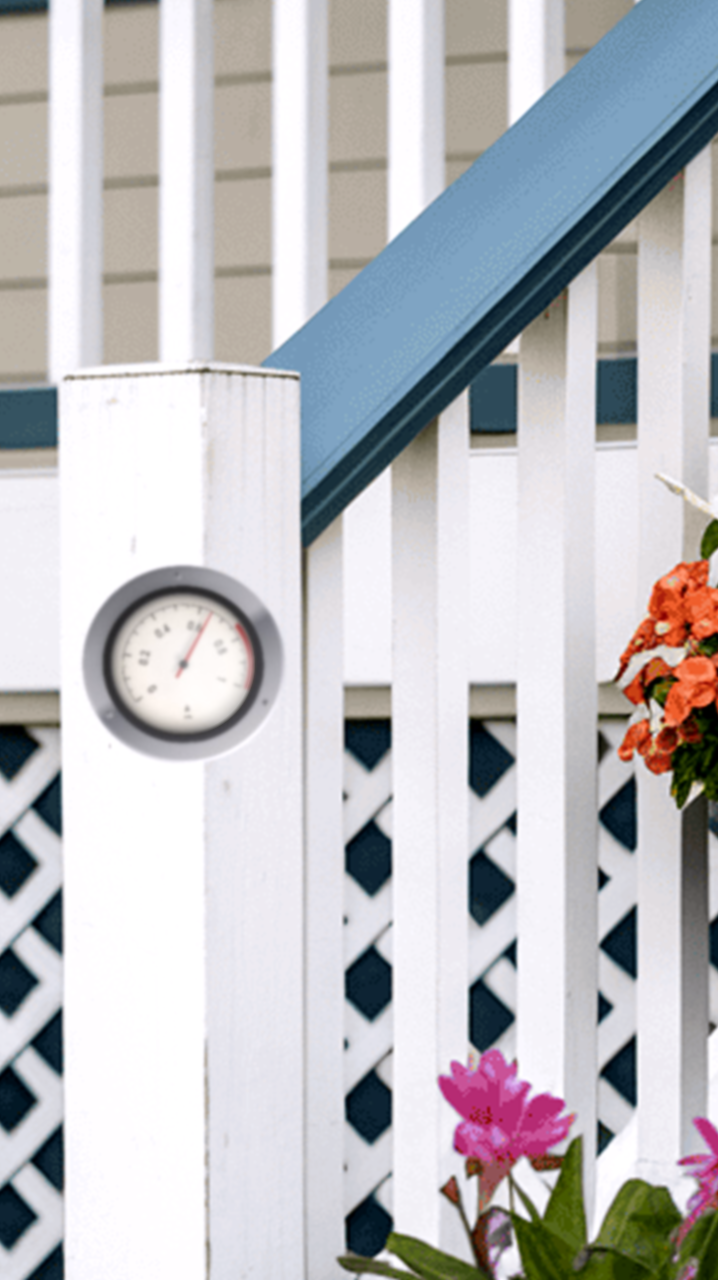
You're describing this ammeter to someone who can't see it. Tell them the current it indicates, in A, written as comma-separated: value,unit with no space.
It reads 0.65,A
